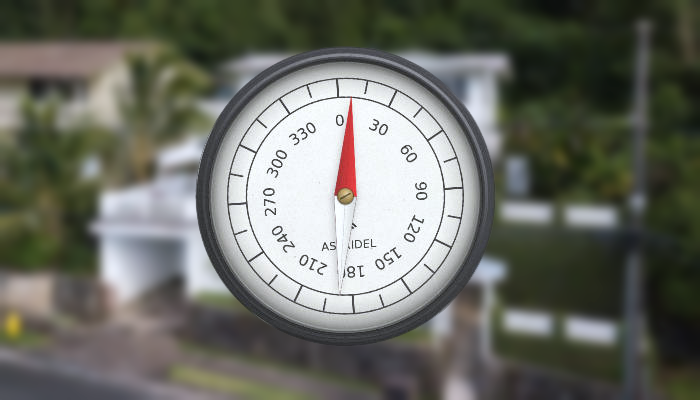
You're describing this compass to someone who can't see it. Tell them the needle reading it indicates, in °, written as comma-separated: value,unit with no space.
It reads 7.5,°
